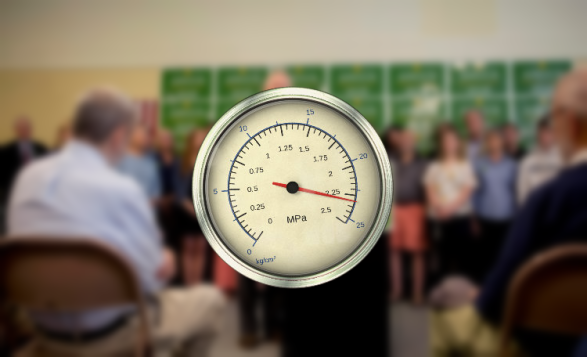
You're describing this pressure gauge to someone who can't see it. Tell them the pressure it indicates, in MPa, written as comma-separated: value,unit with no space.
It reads 2.3,MPa
